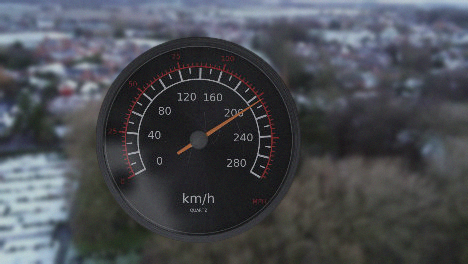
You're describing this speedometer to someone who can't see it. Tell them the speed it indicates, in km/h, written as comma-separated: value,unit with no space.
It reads 205,km/h
